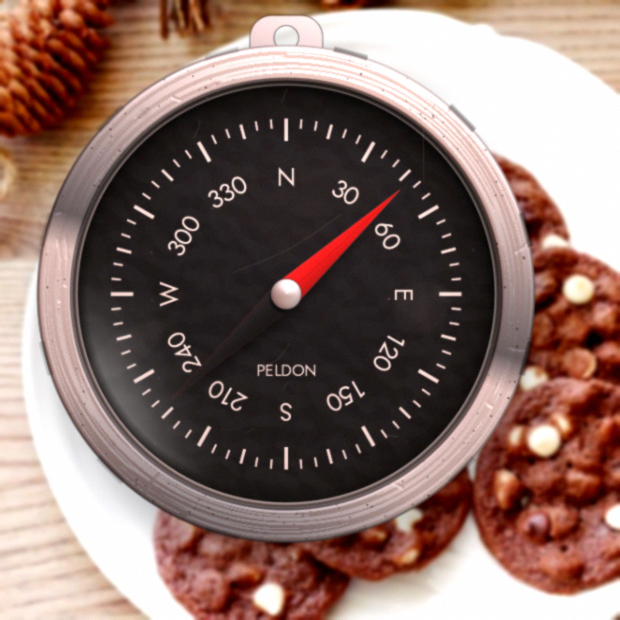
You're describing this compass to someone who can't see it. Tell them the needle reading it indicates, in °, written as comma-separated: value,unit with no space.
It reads 47.5,°
